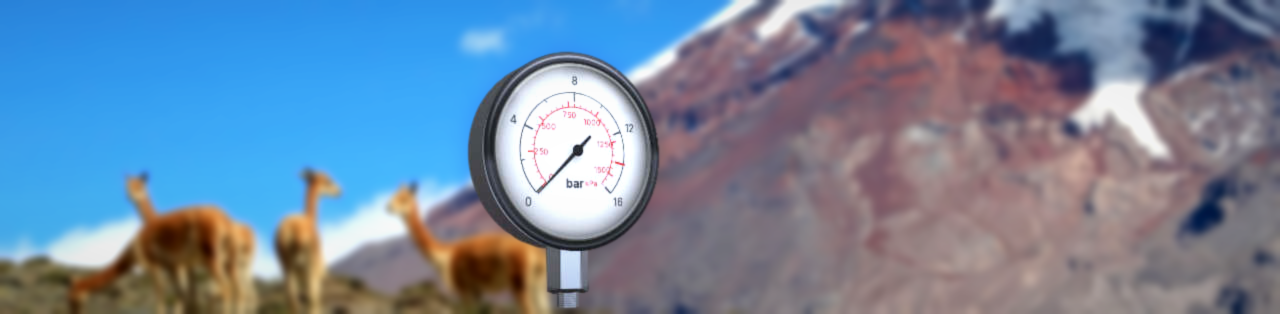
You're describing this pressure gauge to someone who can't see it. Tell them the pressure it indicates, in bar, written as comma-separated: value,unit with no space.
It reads 0,bar
